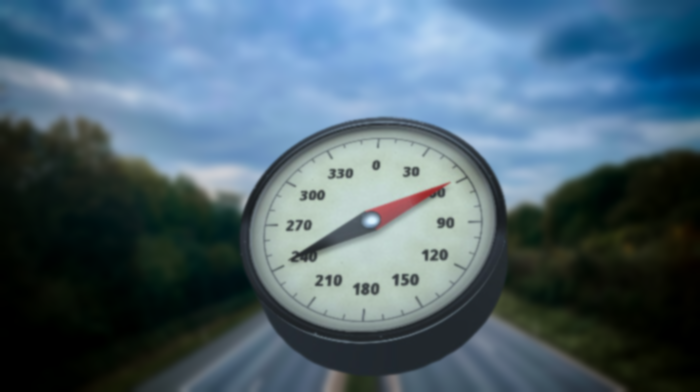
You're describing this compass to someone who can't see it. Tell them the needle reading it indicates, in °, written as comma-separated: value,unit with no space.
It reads 60,°
